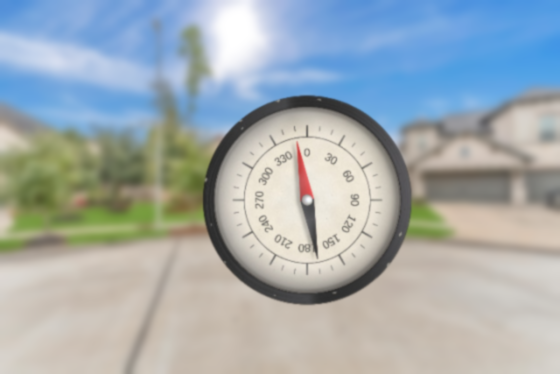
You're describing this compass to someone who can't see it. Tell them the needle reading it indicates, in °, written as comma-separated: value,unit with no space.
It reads 350,°
